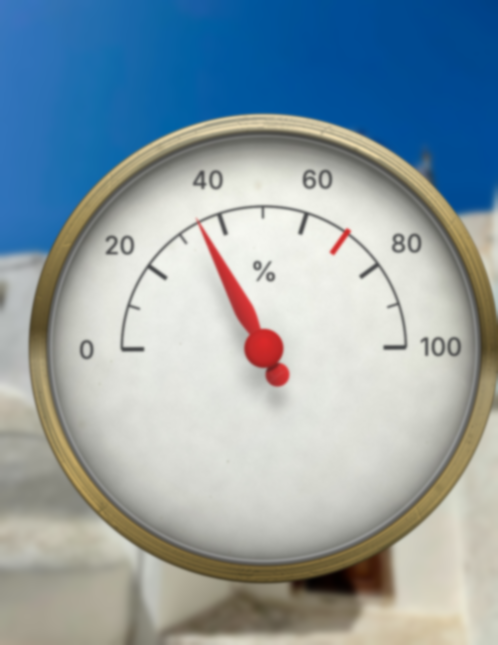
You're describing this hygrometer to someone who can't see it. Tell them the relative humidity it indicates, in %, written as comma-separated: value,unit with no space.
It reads 35,%
